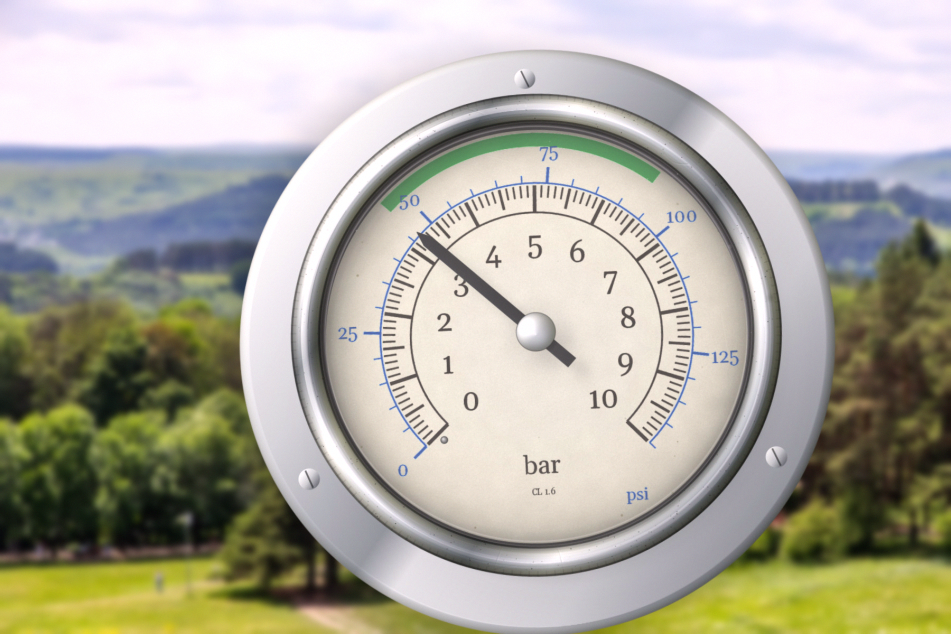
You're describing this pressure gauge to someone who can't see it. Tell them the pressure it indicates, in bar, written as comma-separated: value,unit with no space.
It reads 3.2,bar
